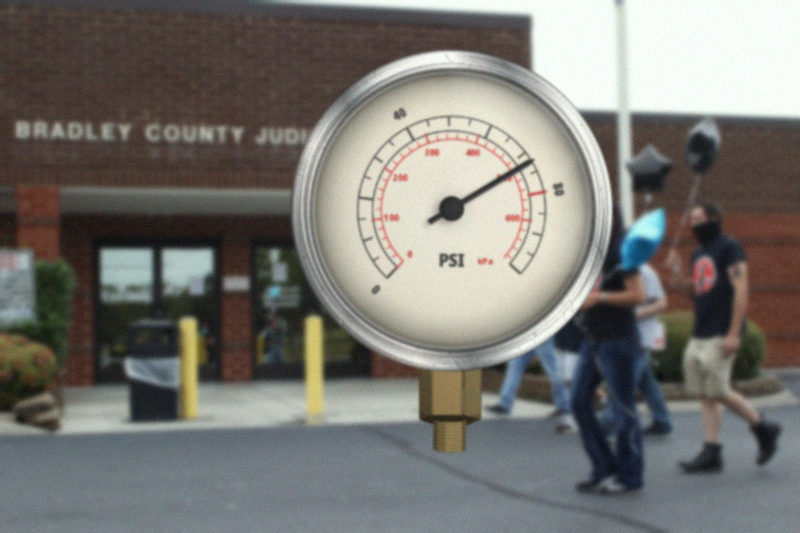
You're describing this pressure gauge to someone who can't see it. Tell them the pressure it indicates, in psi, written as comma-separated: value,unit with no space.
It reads 72.5,psi
